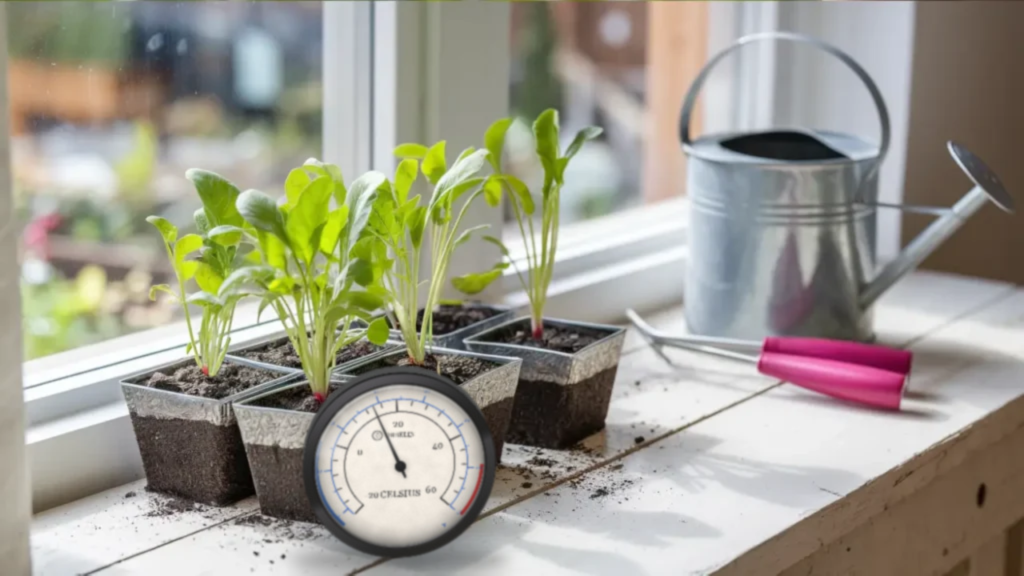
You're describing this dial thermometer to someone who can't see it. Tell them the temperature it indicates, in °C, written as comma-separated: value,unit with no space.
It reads 14,°C
